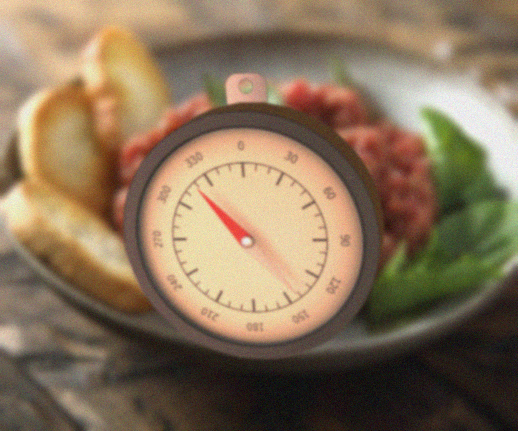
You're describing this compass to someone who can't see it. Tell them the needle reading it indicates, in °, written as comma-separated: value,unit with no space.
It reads 320,°
